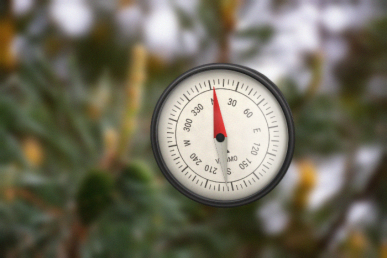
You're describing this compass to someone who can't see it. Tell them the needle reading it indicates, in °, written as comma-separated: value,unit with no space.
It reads 5,°
